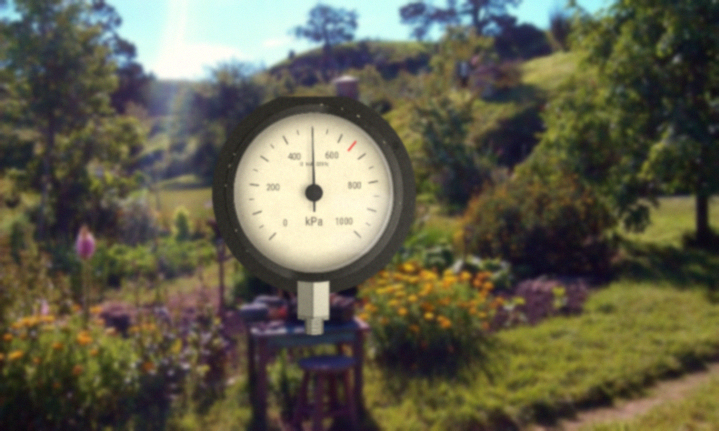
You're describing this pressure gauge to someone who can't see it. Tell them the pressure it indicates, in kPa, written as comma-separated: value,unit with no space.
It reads 500,kPa
